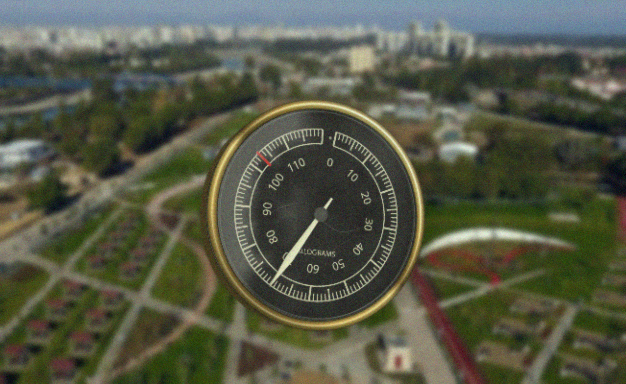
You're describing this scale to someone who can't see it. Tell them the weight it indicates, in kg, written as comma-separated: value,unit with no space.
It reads 70,kg
